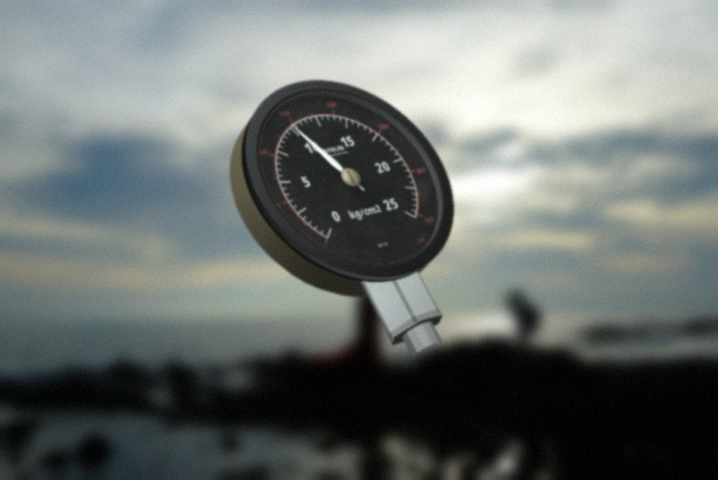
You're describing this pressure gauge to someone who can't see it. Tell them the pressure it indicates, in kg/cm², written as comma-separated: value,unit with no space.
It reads 10,kg/cm²
